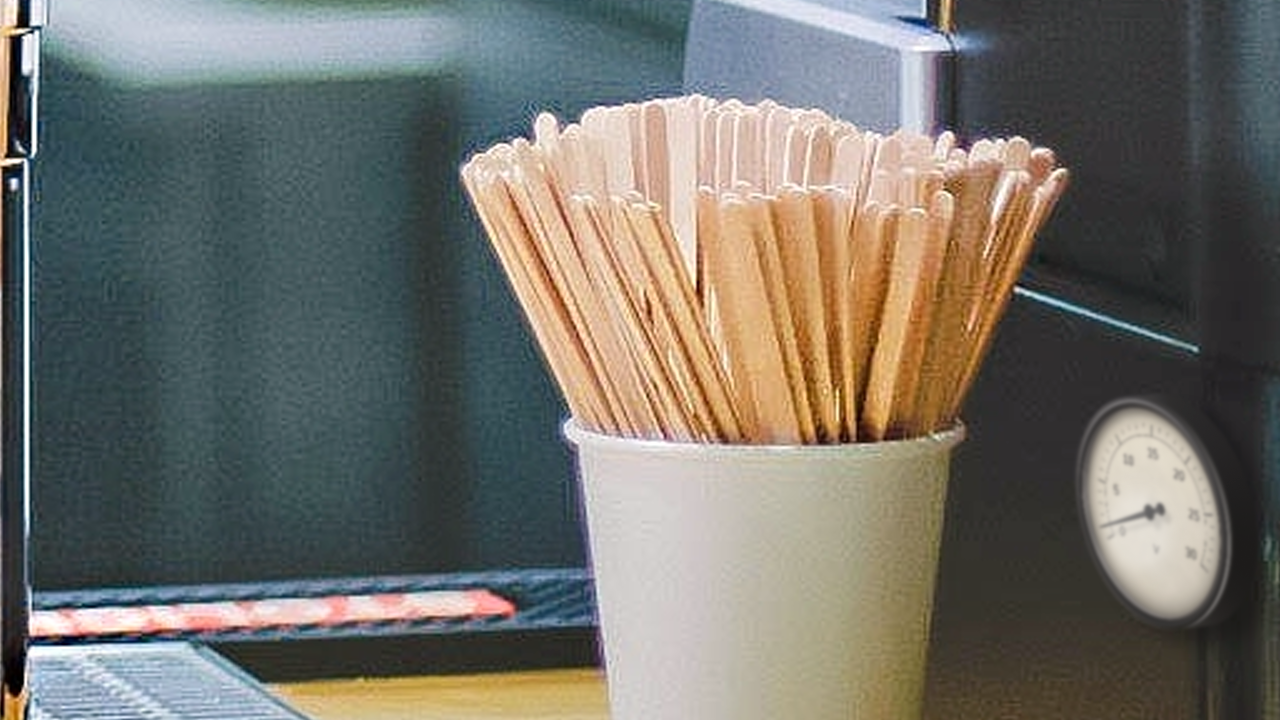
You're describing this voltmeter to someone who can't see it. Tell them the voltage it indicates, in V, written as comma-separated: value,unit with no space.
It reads 1,V
